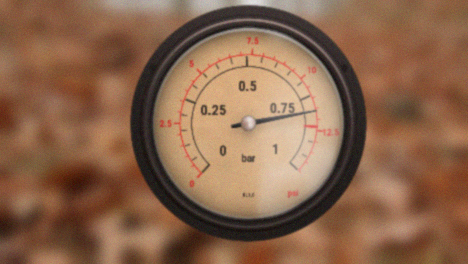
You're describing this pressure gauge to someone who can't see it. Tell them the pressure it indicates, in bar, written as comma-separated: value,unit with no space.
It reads 0.8,bar
